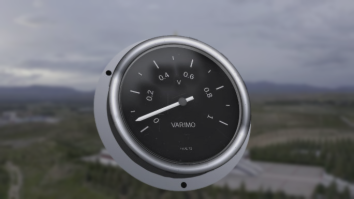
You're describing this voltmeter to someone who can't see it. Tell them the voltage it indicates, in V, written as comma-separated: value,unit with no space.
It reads 0.05,V
